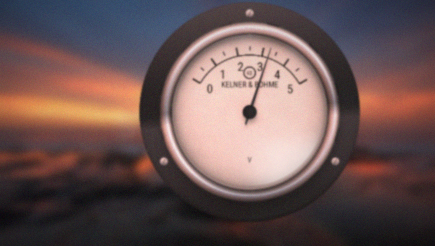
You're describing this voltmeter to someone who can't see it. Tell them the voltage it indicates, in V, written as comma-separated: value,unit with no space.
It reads 3.25,V
